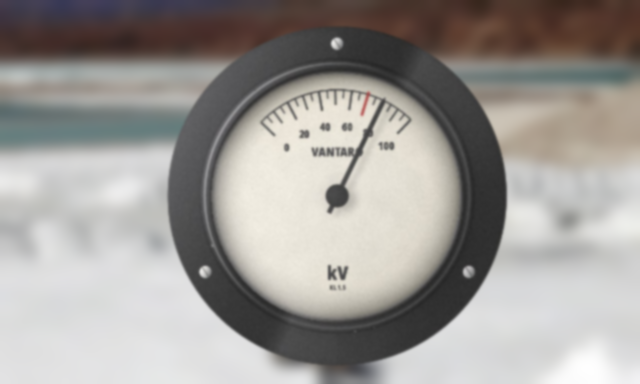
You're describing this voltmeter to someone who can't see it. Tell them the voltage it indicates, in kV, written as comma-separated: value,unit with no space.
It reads 80,kV
